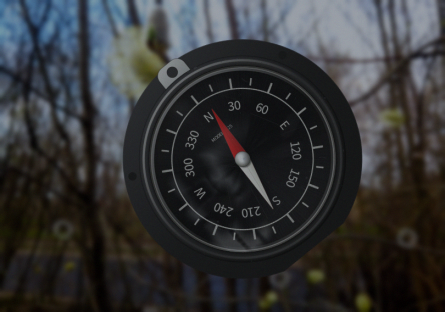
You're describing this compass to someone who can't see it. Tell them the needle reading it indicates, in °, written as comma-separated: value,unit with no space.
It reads 7.5,°
